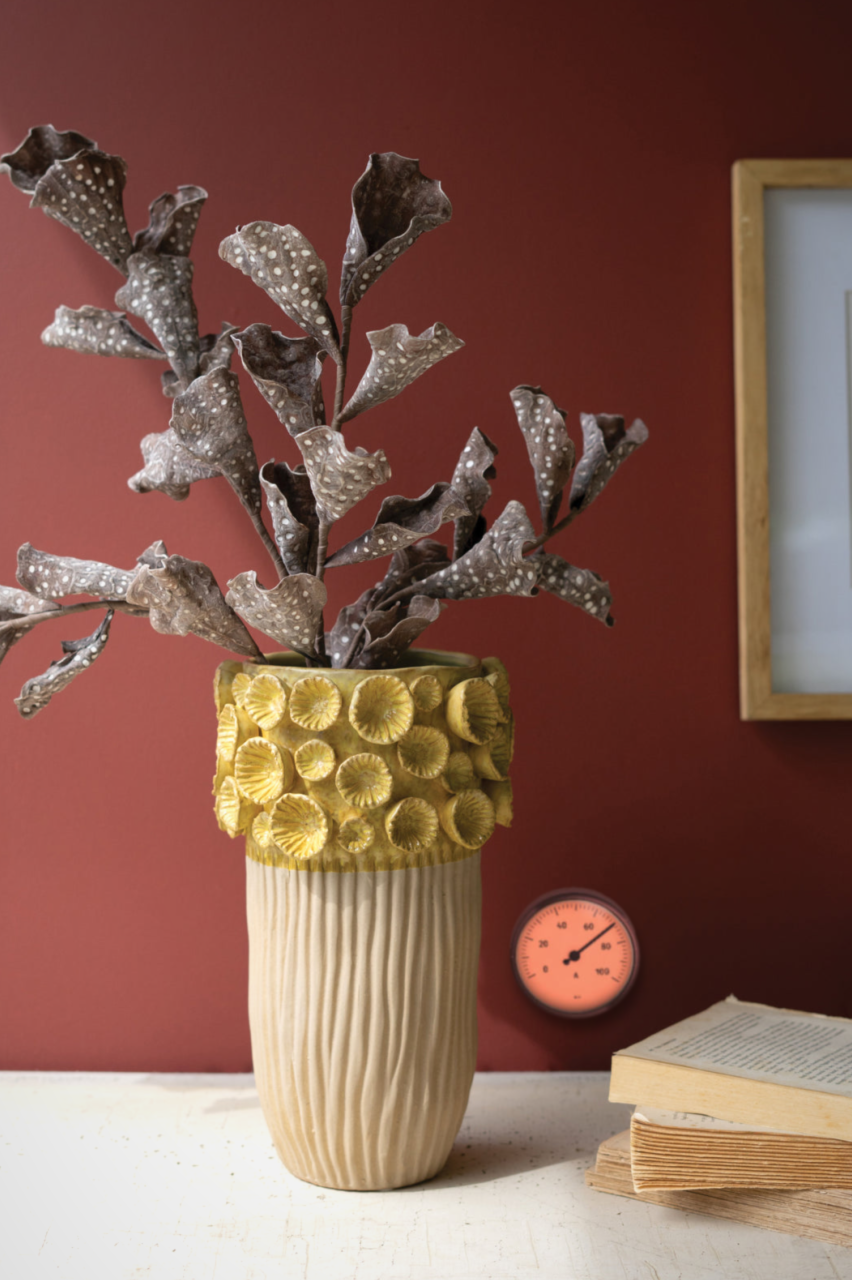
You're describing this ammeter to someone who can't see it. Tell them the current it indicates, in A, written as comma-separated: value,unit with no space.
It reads 70,A
